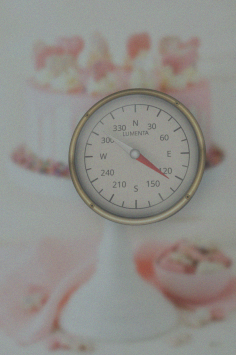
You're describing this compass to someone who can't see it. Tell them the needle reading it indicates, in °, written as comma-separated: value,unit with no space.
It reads 127.5,°
